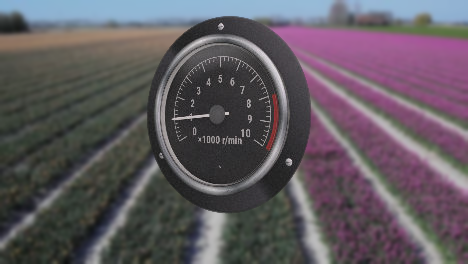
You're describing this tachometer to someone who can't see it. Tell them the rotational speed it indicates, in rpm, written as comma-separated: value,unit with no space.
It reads 1000,rpm
